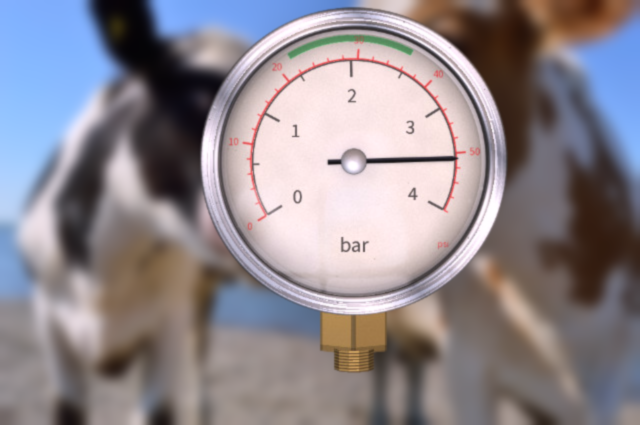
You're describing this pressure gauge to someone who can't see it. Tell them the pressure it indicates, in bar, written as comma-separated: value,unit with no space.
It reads 3.5,bar
